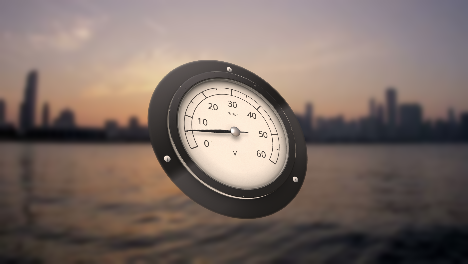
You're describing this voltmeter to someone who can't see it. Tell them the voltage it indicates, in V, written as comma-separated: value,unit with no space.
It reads 5,V
